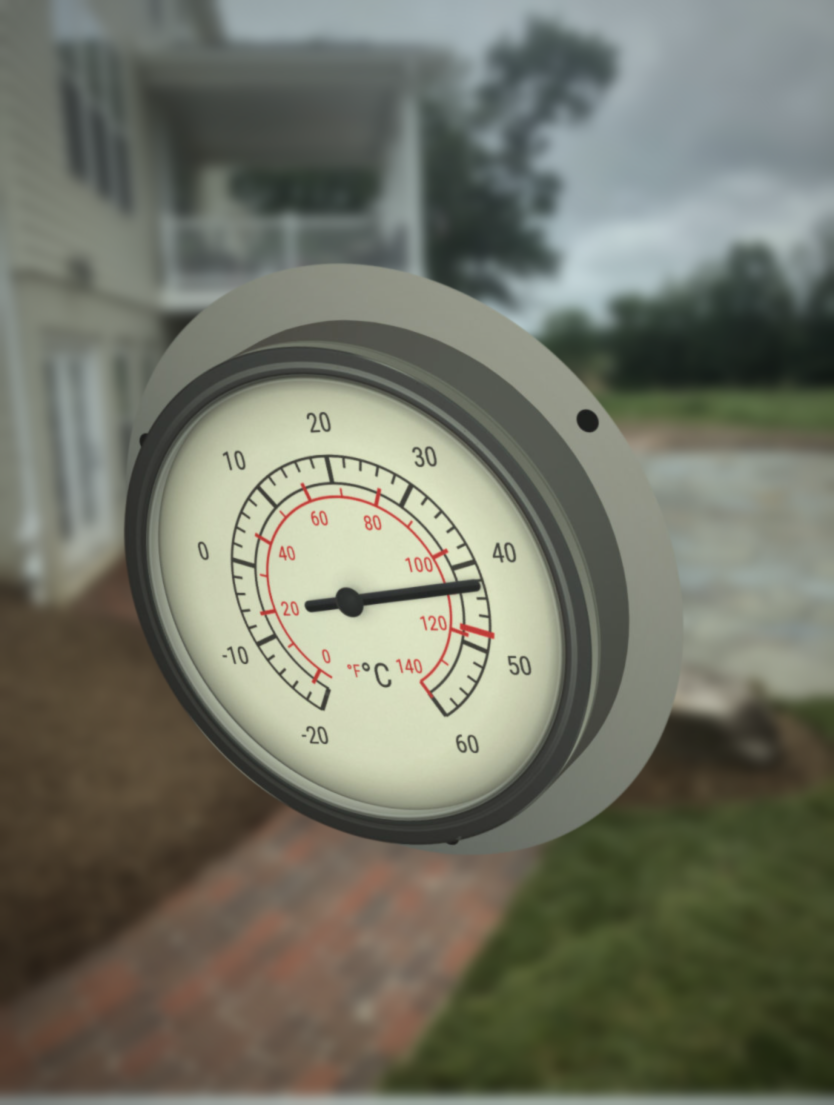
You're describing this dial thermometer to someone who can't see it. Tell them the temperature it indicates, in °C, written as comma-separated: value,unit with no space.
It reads 42,°C
